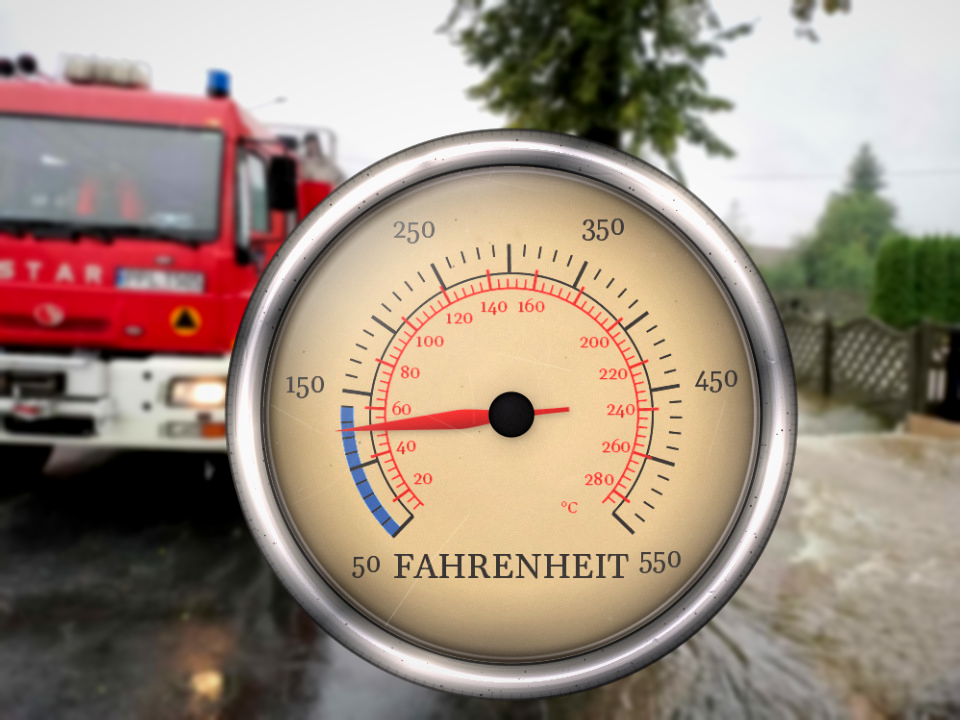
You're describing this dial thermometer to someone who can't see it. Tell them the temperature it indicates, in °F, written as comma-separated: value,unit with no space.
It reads 125,°F
